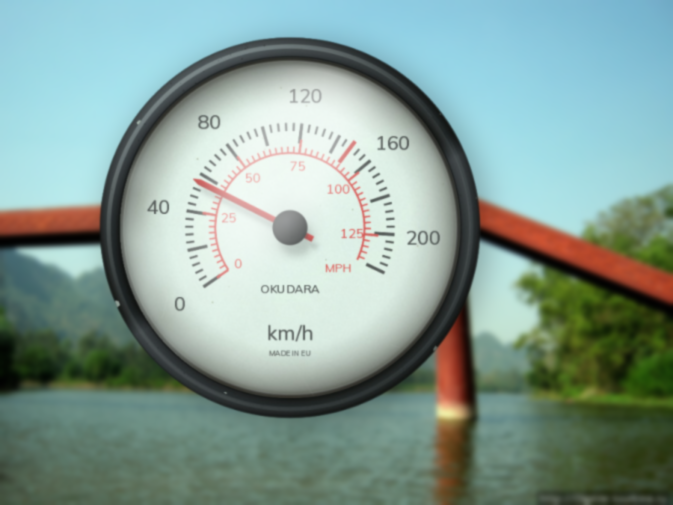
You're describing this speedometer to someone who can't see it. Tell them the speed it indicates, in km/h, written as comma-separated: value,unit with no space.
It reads 56,km/h
